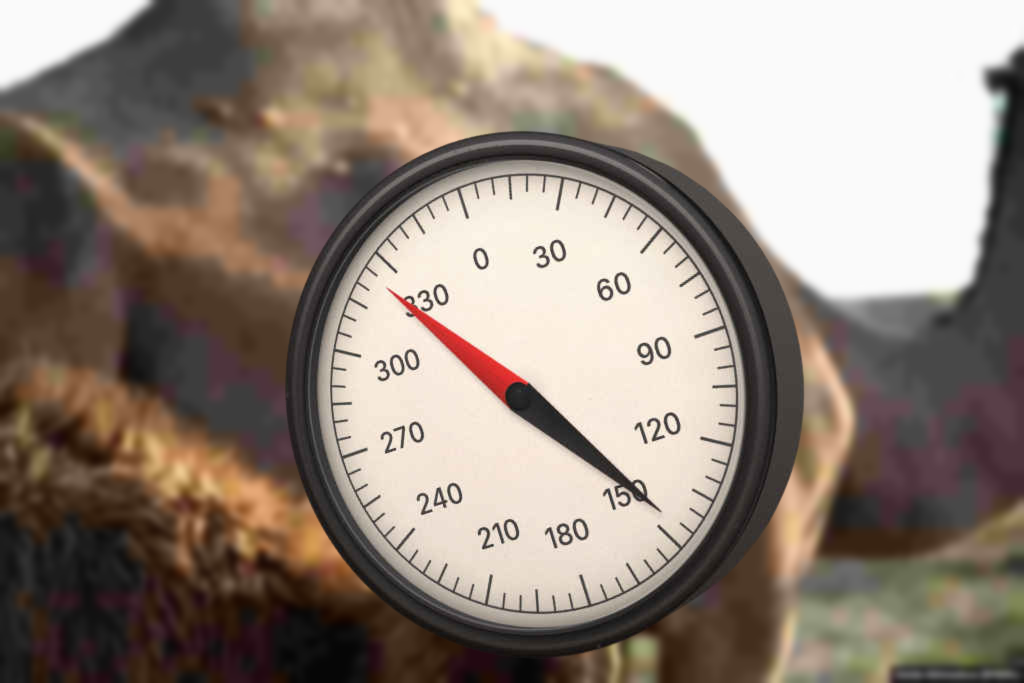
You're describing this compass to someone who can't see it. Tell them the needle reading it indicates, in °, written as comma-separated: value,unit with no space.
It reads 325,°
